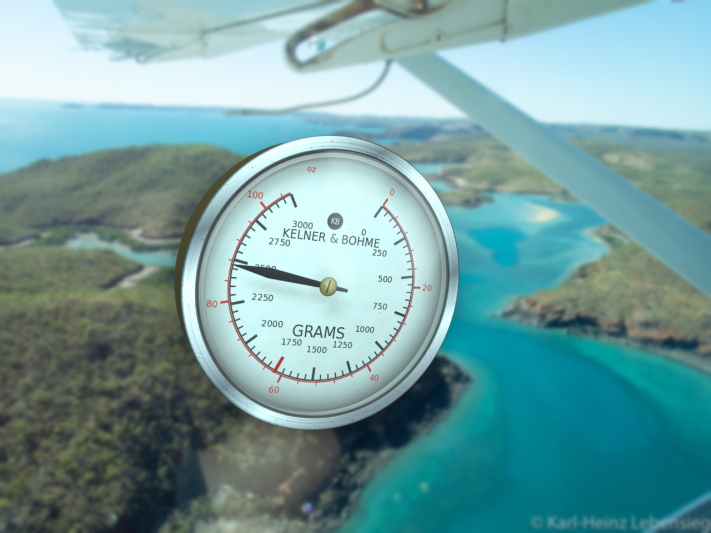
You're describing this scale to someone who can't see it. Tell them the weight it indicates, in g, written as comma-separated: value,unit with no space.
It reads 2475,g
